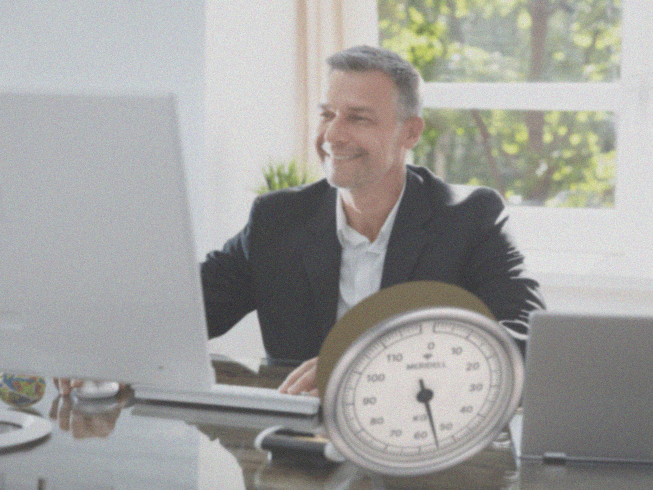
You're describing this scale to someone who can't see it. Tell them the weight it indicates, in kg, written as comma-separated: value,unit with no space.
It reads 55,kg
